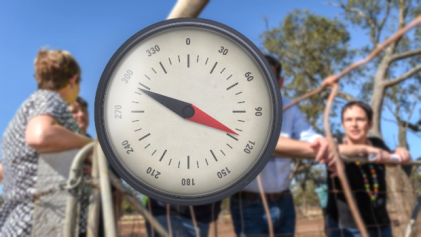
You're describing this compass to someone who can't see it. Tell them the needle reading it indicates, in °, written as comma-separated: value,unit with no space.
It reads 115,°
